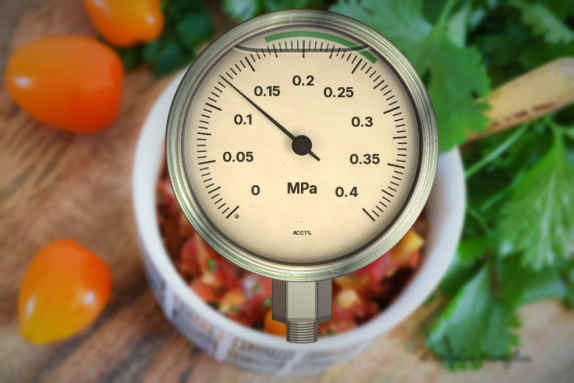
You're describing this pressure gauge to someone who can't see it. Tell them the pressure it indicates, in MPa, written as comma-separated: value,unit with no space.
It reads 0.125,MPa
